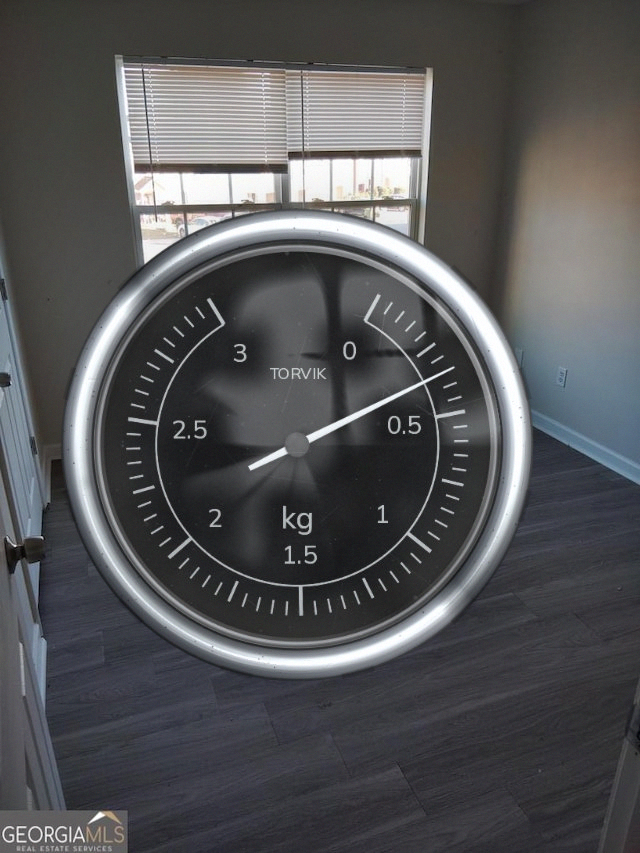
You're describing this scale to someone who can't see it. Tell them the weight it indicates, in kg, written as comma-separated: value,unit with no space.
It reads 0.35,kg
